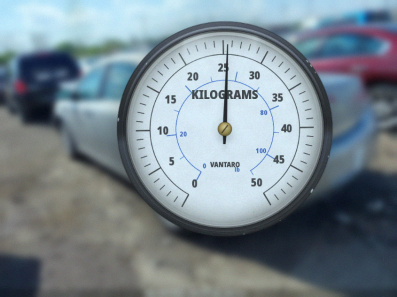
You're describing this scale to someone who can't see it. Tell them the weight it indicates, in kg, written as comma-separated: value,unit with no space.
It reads 25.5,kg
